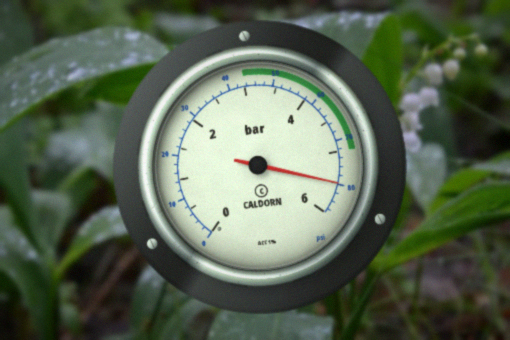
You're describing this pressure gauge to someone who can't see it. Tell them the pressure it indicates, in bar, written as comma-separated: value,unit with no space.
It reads 5.5,bar
